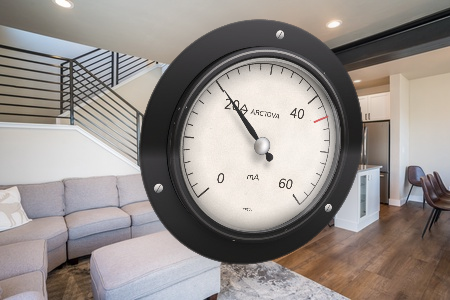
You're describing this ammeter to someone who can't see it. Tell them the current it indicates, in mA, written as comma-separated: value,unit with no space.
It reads 20,mA
